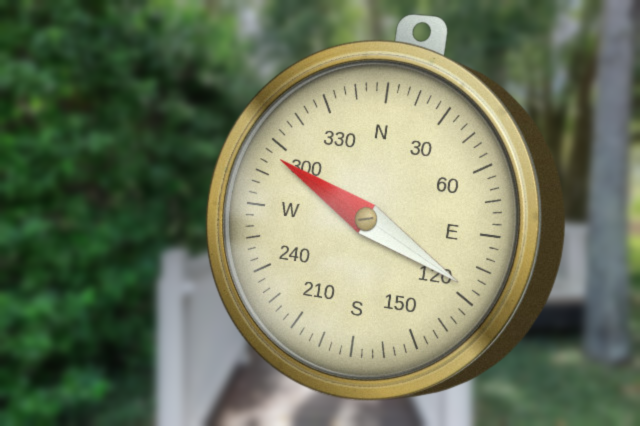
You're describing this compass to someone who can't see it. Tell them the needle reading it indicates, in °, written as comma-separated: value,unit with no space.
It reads 295,°
